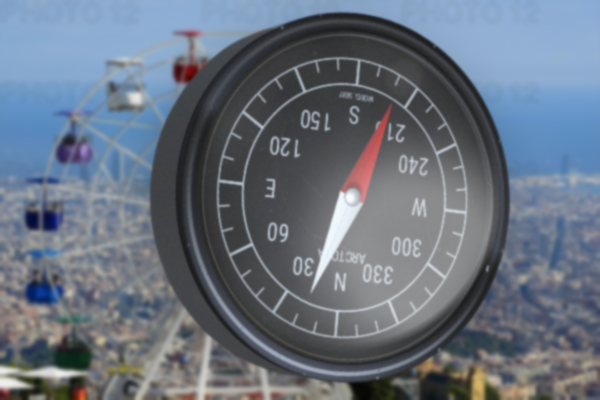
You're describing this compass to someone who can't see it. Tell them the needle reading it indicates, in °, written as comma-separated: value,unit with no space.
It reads 200,°
